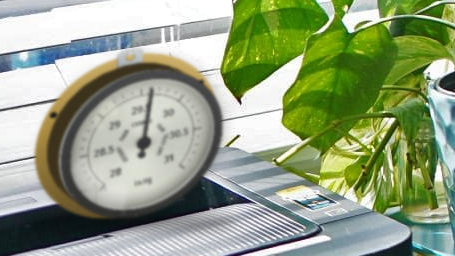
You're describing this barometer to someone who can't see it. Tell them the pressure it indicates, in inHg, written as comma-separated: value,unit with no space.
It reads 29.6,inHg
